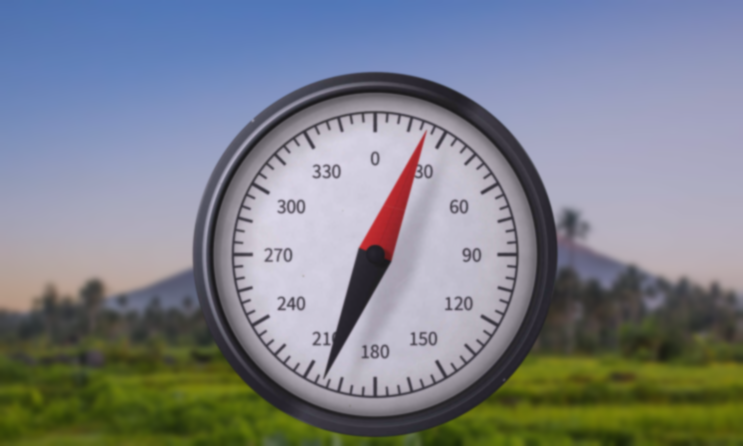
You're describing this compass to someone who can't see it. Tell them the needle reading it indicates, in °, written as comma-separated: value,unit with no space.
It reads 22.5,°
